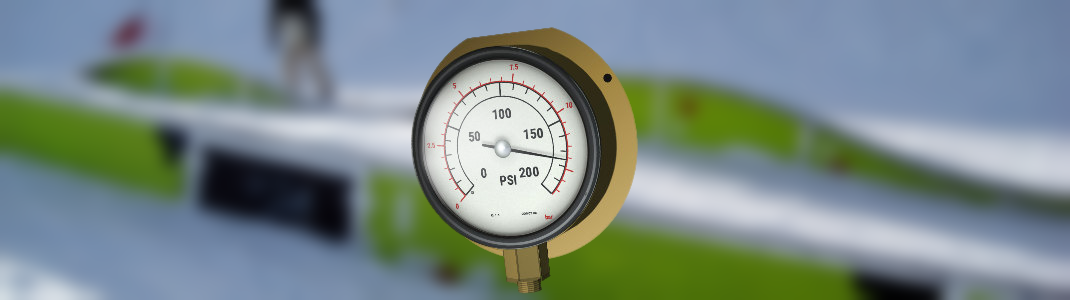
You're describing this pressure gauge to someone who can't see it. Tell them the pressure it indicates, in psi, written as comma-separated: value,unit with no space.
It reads 175,psi
